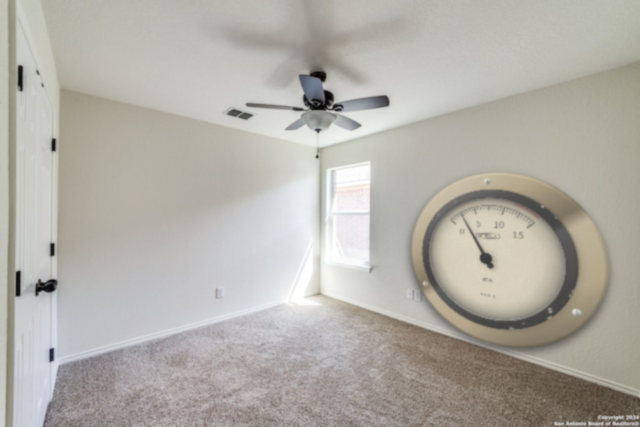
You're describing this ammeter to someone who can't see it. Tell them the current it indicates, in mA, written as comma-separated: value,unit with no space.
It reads 2.5,mA
